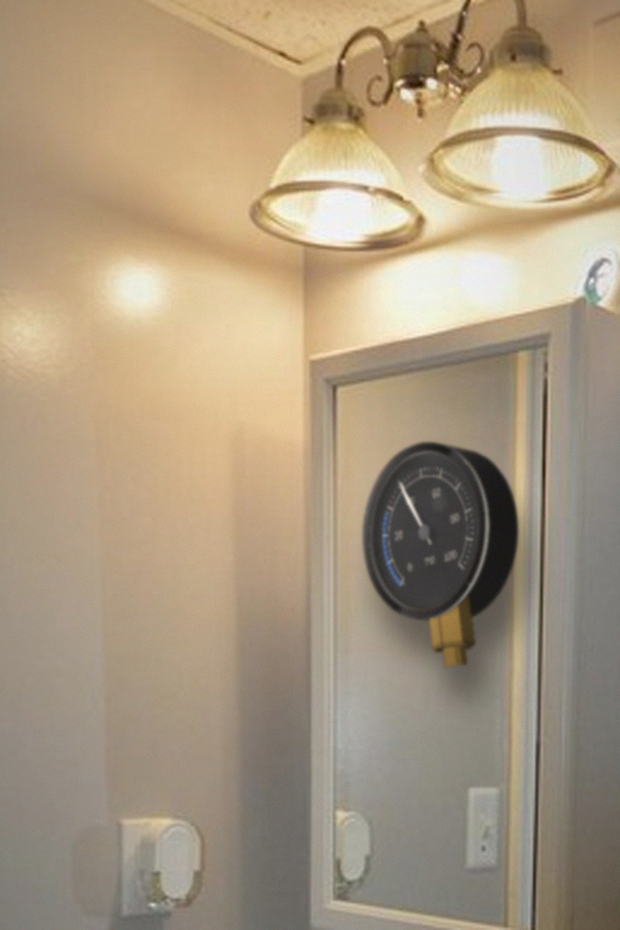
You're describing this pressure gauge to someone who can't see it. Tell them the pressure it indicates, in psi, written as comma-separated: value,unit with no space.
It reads 40,psi
